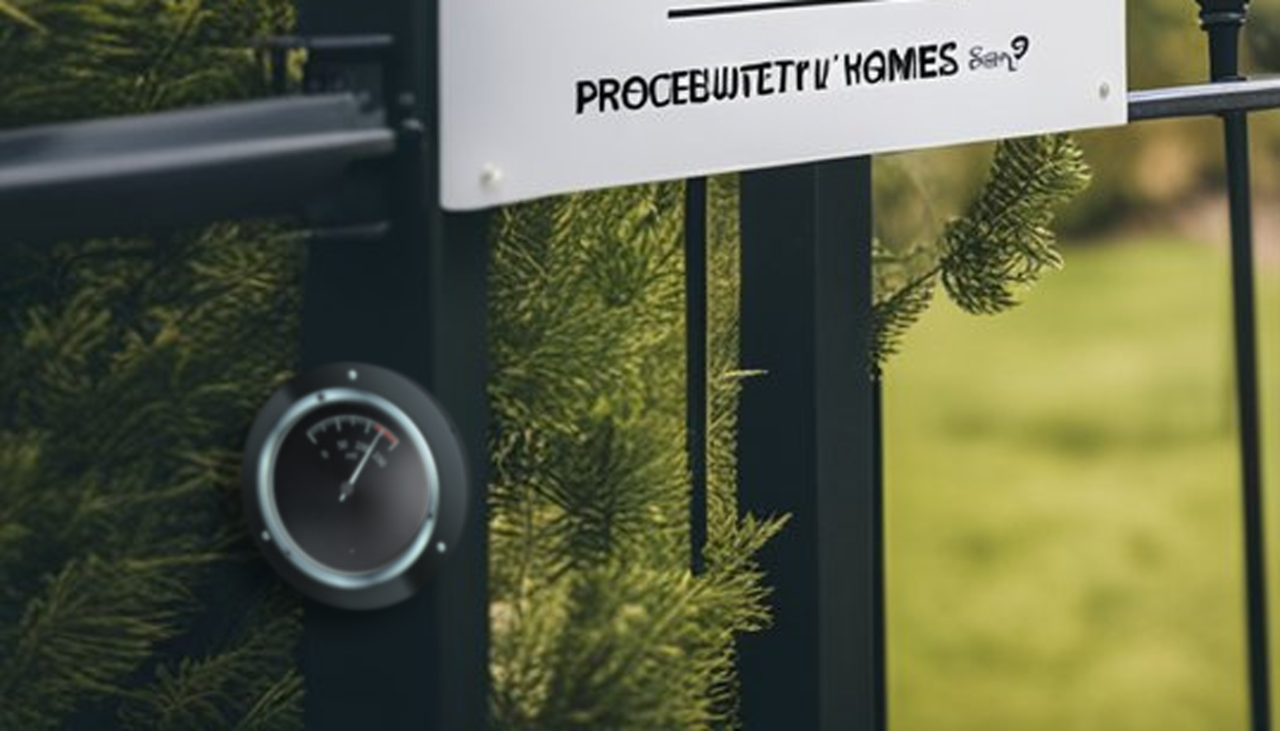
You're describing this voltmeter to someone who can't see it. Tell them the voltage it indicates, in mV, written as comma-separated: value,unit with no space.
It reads 125,mV
